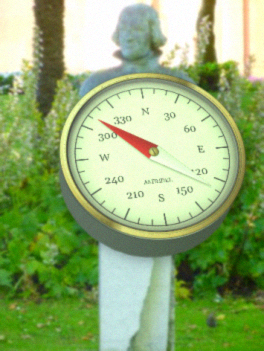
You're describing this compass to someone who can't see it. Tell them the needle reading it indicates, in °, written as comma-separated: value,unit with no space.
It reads 310,°
